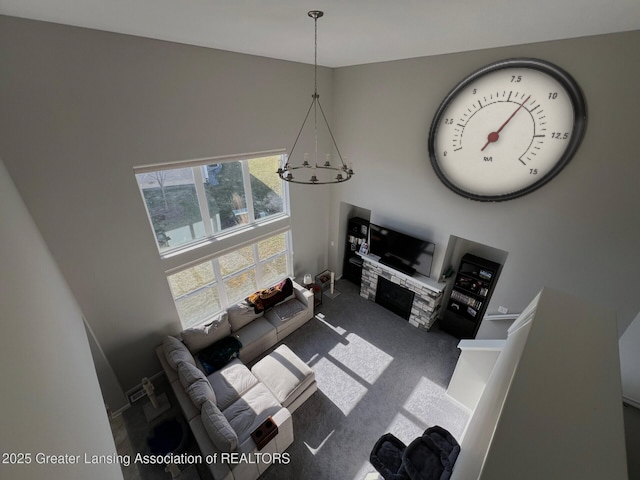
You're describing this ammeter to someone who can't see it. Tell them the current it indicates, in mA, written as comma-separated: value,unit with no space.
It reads 9,mA
